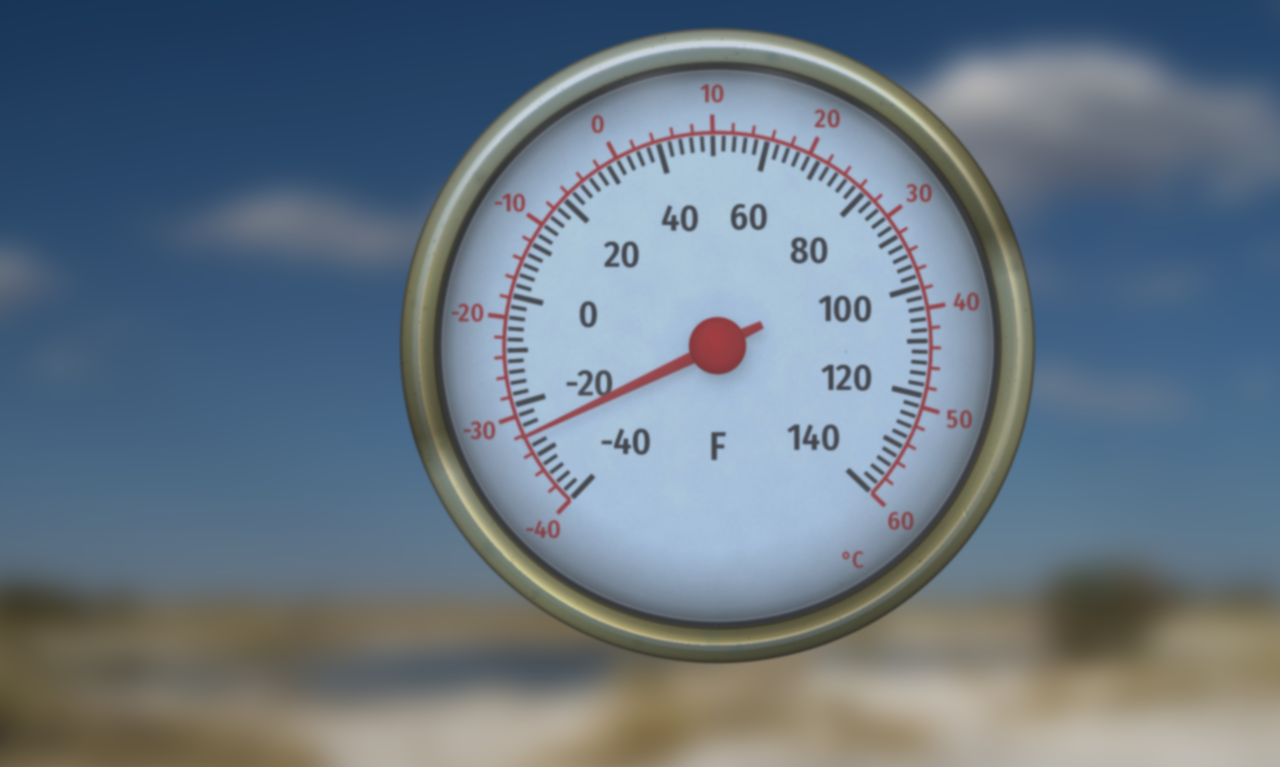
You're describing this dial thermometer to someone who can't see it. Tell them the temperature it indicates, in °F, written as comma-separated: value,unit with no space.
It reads -26,°F
